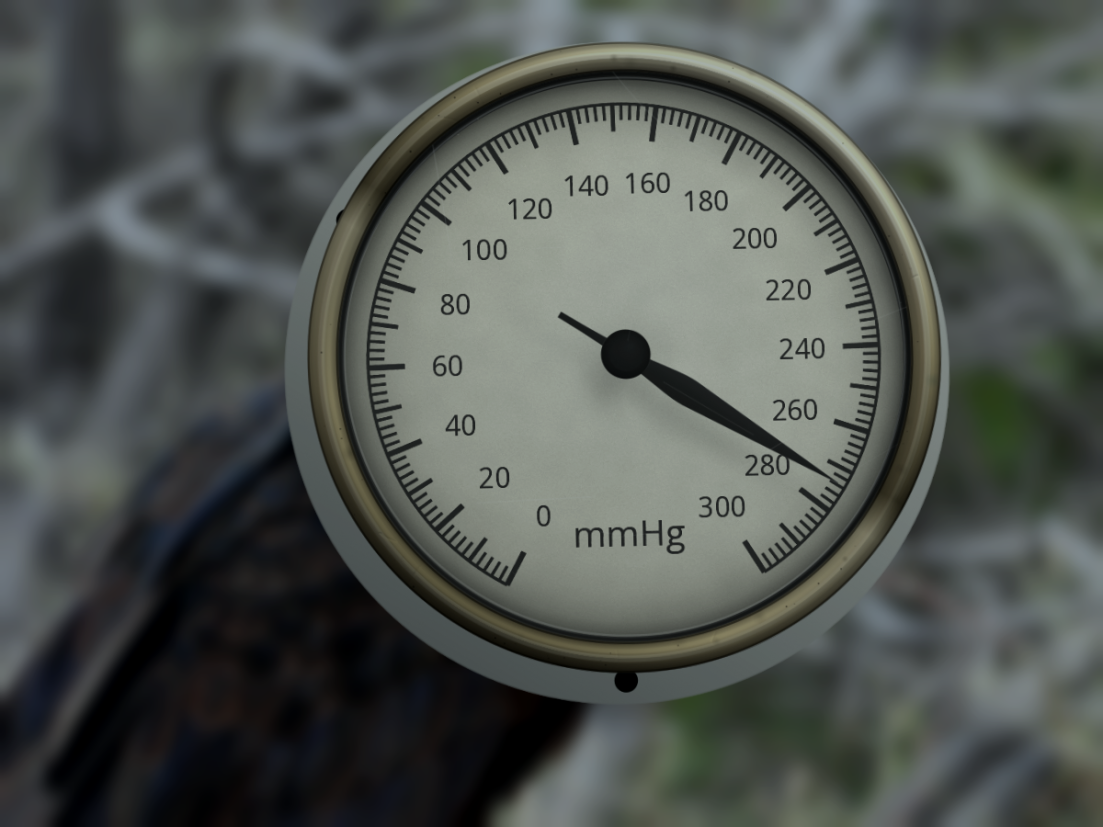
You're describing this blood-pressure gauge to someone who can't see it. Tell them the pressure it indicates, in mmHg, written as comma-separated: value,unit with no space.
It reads 274,mmHg
